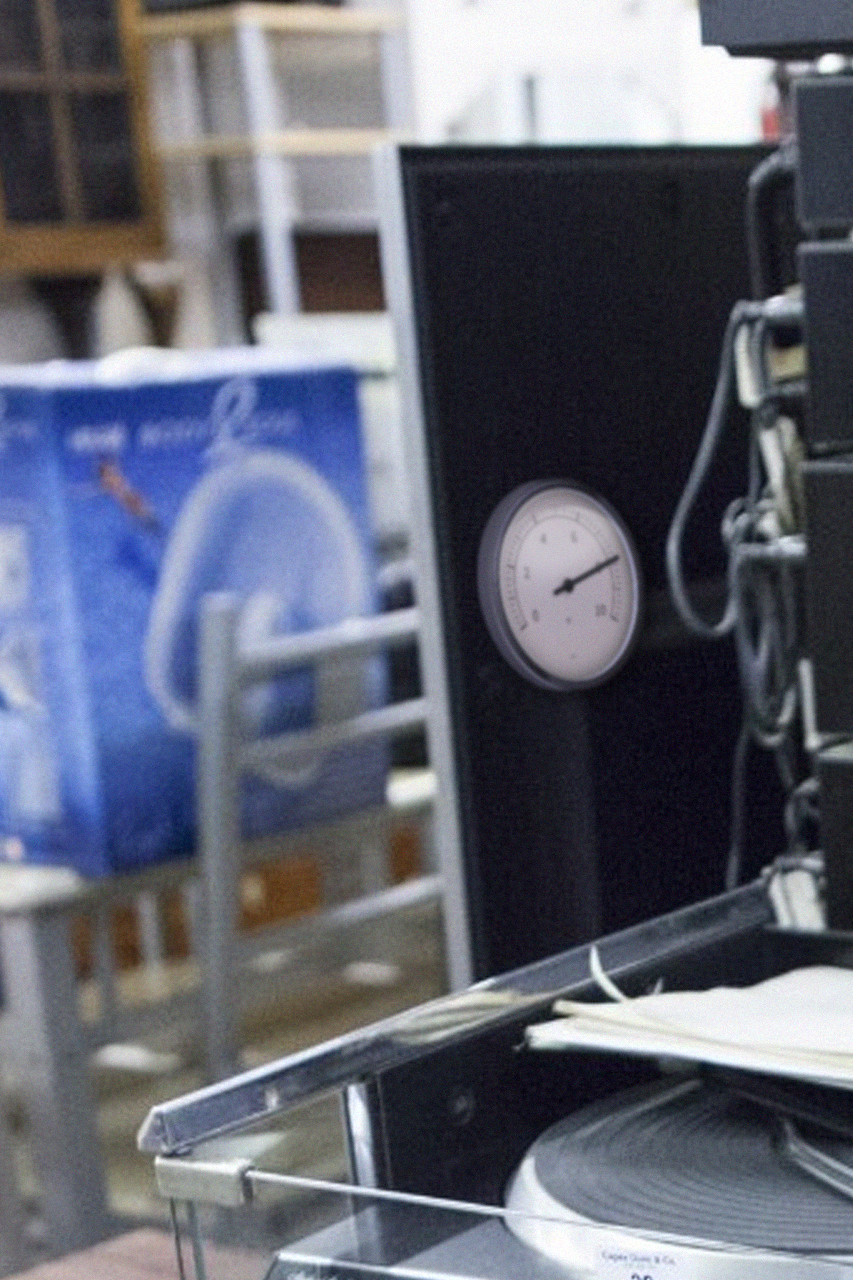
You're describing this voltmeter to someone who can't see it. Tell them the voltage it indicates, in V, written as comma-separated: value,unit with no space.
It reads 8,V
